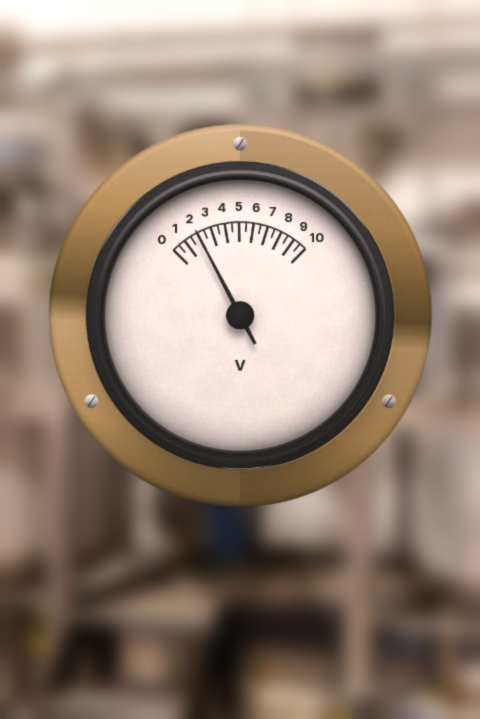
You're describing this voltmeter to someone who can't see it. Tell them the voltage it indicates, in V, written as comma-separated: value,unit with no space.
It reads 2,V
